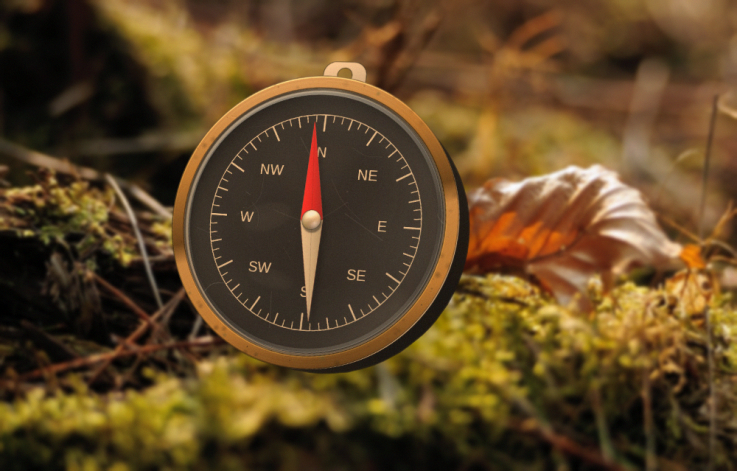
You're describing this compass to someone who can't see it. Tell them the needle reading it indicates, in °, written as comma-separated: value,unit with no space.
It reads 355,°
